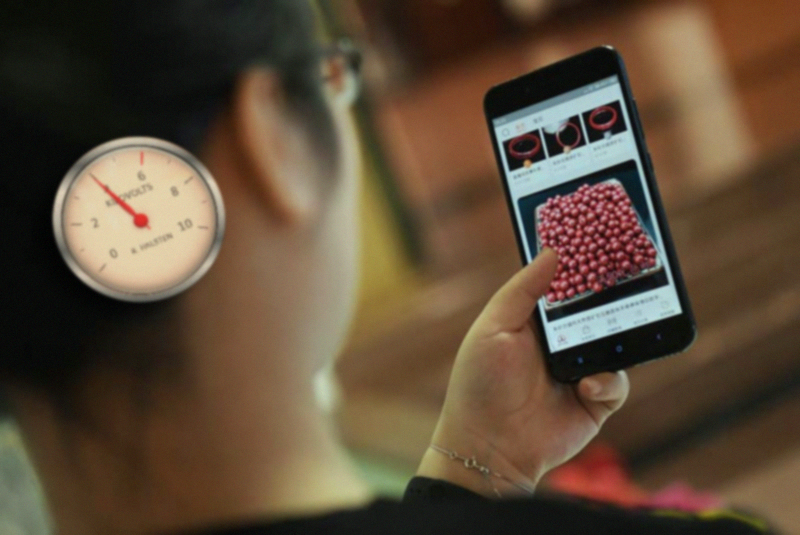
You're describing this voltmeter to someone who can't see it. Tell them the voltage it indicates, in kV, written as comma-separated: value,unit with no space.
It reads 4,kV
